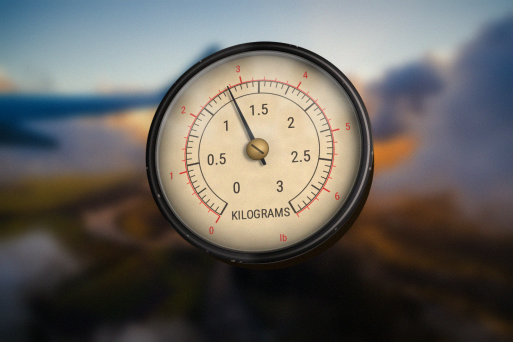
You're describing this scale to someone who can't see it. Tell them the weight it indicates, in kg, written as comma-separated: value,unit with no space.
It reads 1.25,kg
